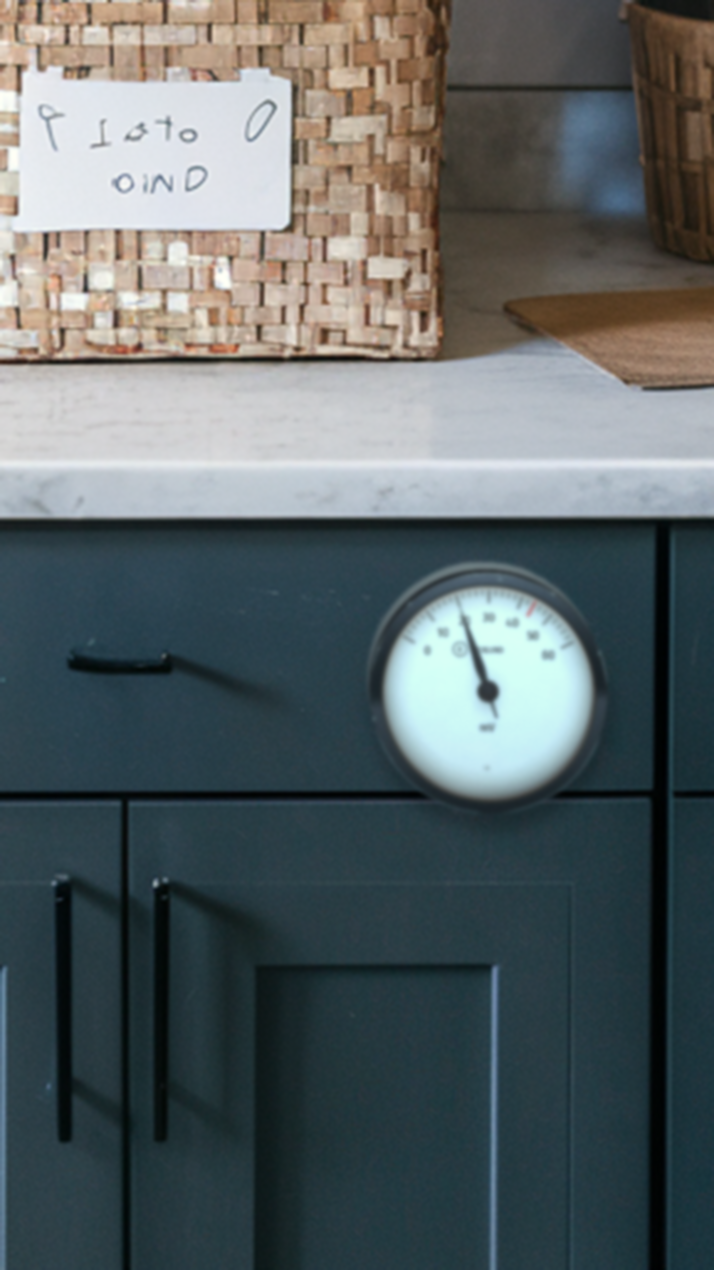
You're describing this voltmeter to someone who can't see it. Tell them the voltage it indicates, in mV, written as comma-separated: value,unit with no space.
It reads 20,mV
